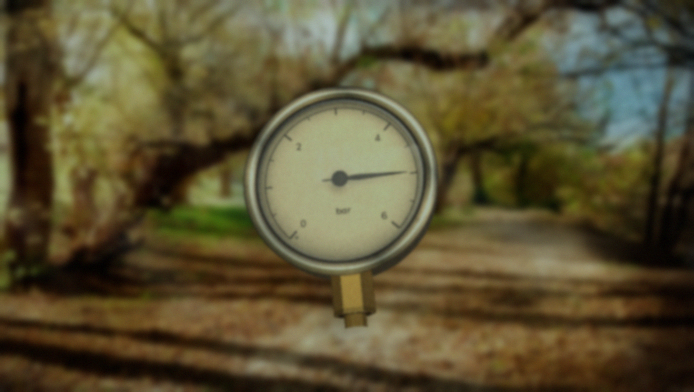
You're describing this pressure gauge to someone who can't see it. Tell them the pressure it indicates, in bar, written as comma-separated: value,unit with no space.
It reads 5,bar
